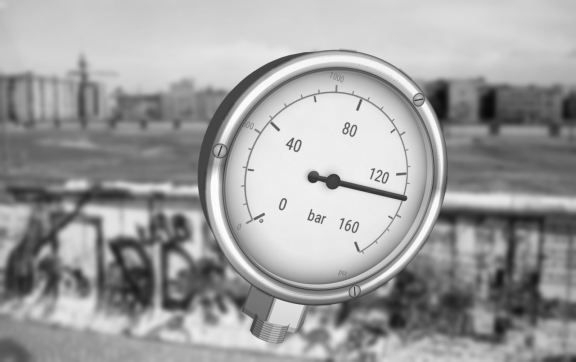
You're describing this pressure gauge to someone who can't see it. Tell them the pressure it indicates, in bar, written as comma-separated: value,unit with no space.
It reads 130,bar
